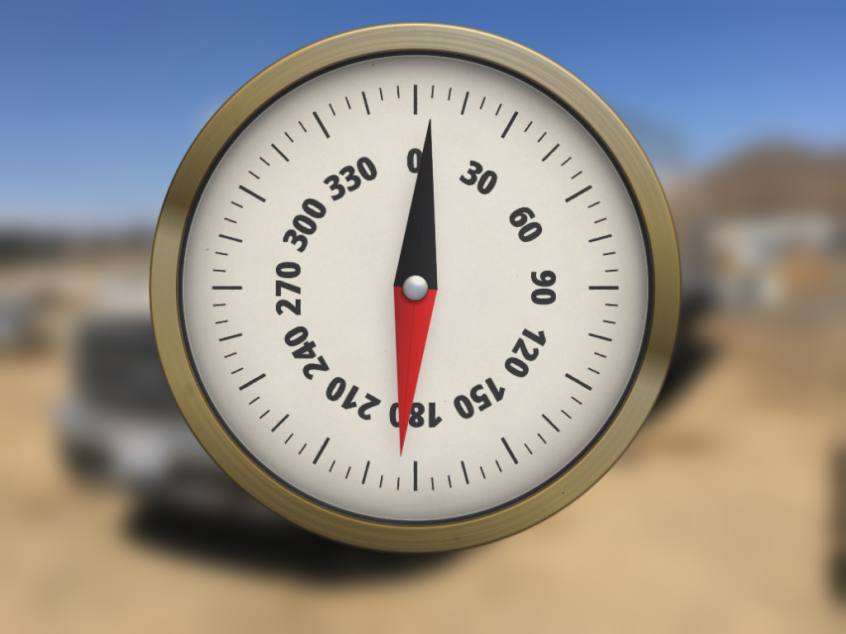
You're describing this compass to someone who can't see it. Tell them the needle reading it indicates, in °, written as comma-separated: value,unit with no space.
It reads 185,°
